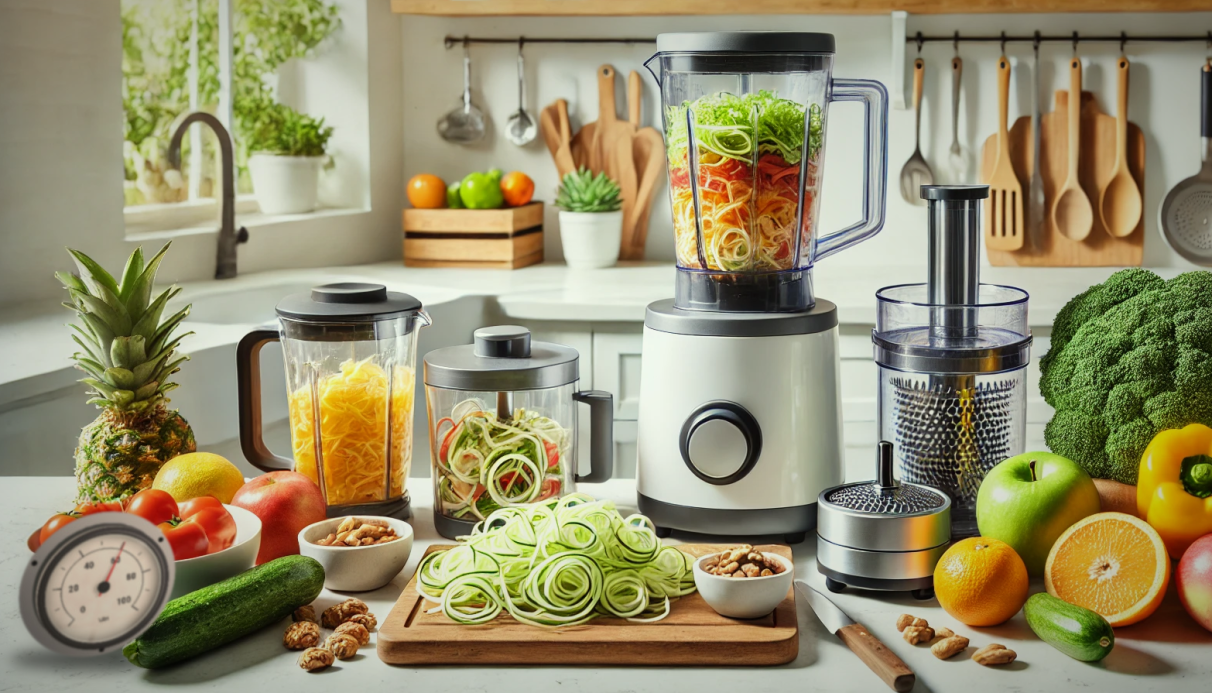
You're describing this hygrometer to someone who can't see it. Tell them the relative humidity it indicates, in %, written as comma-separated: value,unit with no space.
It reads 60,%
